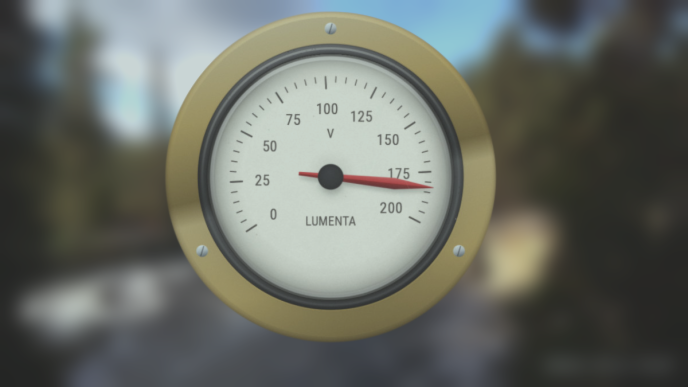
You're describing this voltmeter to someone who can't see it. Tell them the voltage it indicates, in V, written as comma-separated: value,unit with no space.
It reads 182.5,V
